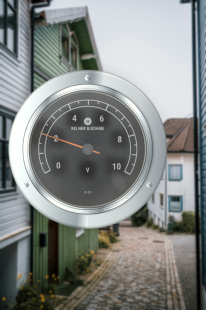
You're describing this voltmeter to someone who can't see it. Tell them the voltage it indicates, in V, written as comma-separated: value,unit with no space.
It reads 2,V
